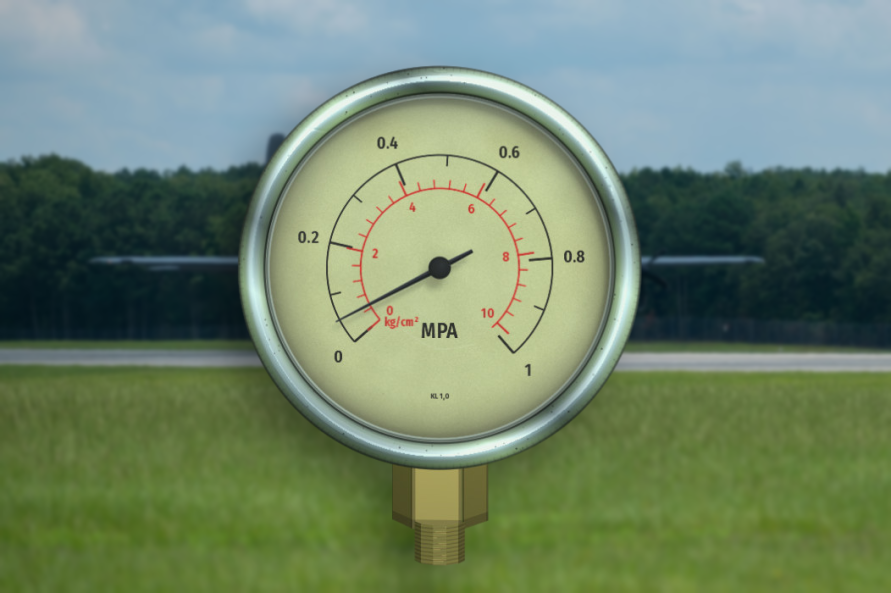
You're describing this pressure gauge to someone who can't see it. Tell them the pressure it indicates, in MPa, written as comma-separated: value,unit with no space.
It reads 0.05,MPa
